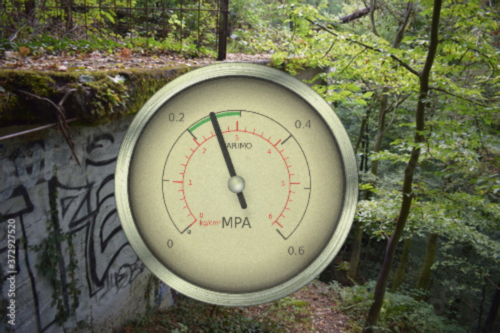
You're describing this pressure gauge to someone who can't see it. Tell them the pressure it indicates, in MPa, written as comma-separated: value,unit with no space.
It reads 0.25,MPa
